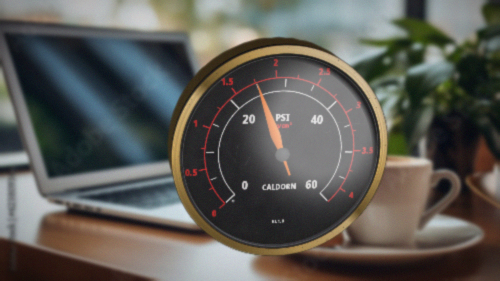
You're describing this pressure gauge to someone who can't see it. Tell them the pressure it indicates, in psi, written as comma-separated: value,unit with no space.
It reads 25,psi
